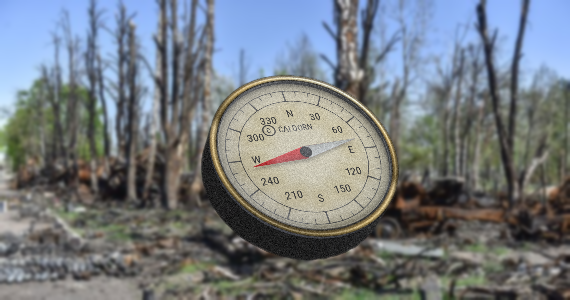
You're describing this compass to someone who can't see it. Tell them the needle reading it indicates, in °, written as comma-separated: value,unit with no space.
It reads 260,°
